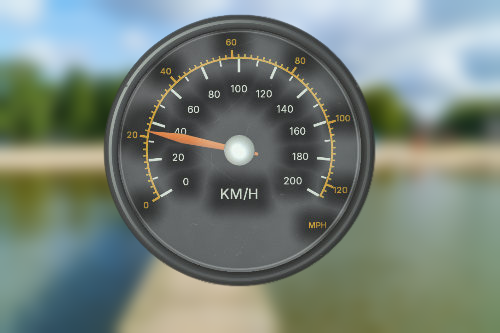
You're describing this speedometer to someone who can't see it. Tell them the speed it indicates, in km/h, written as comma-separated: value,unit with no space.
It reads 35,km/h
